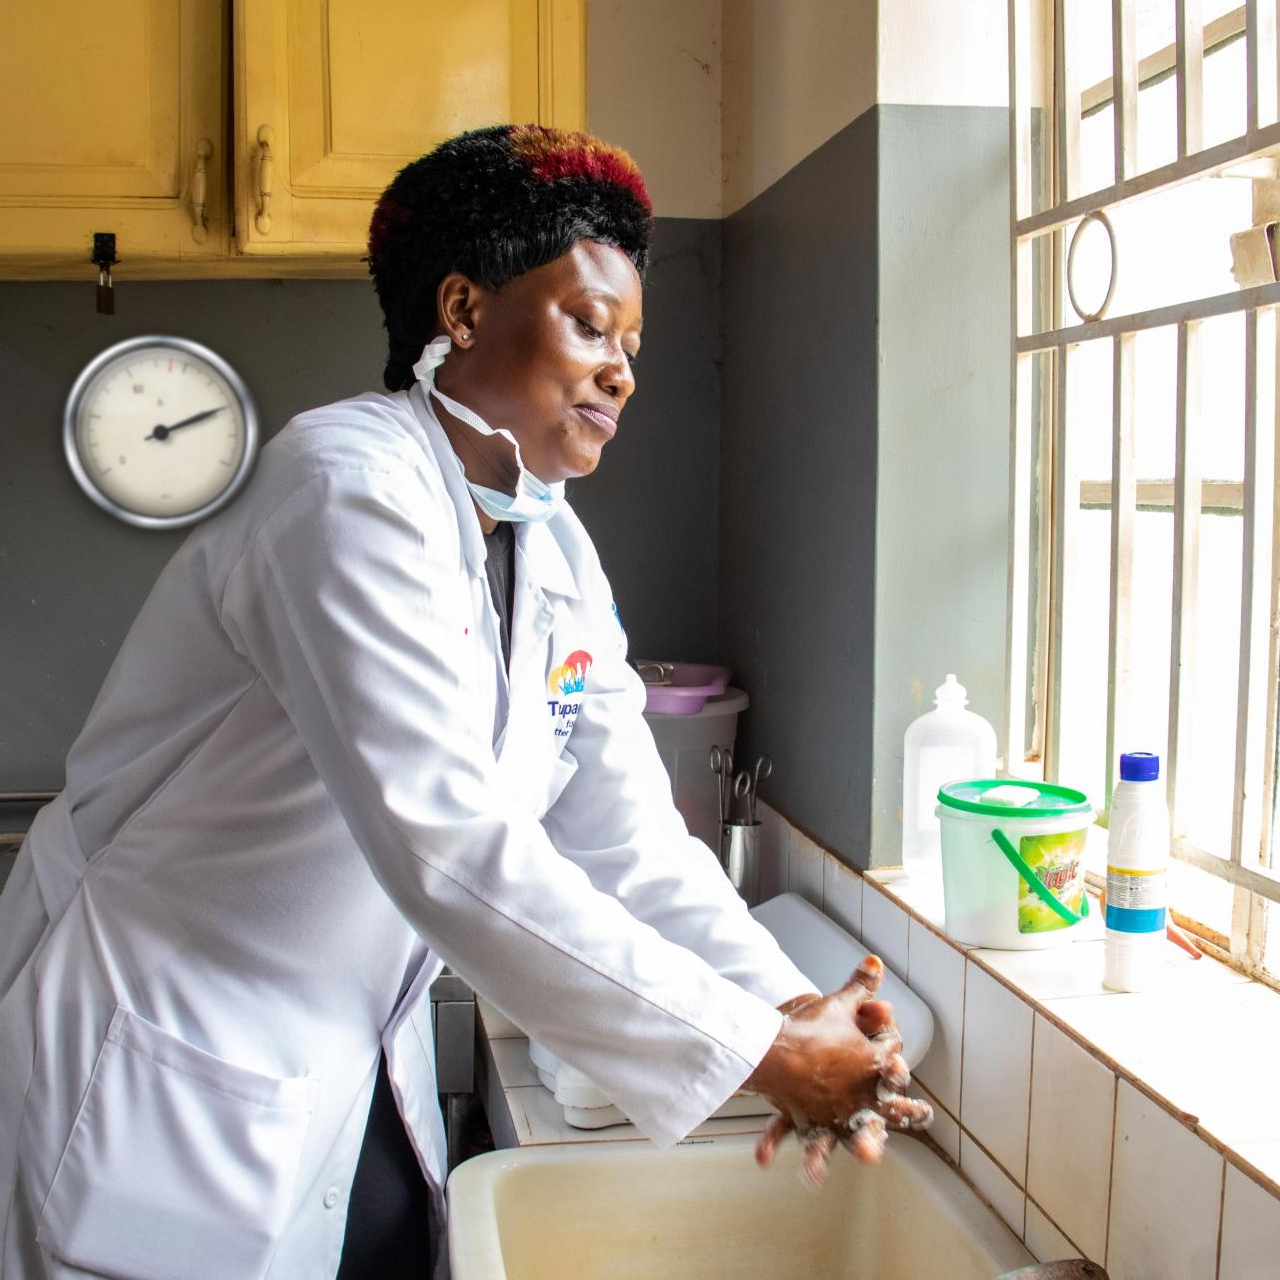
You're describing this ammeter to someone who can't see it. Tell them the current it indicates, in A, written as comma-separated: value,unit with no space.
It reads 160,A
